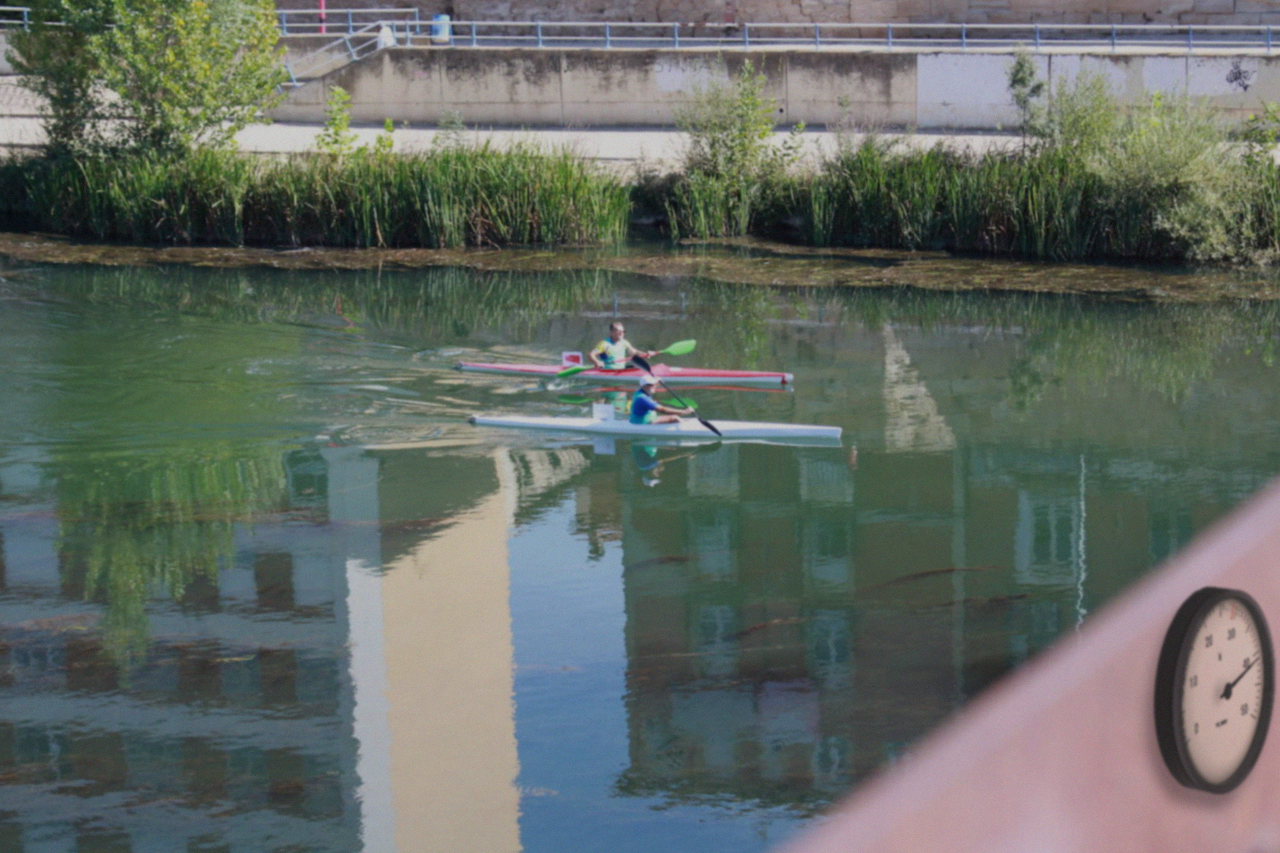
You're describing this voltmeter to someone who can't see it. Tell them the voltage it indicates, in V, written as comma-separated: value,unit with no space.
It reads 40,V
